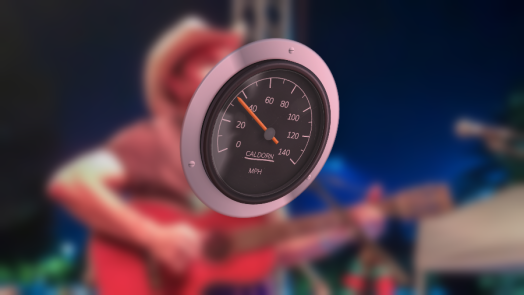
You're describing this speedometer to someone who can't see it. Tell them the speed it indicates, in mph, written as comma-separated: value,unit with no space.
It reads 35,mph
